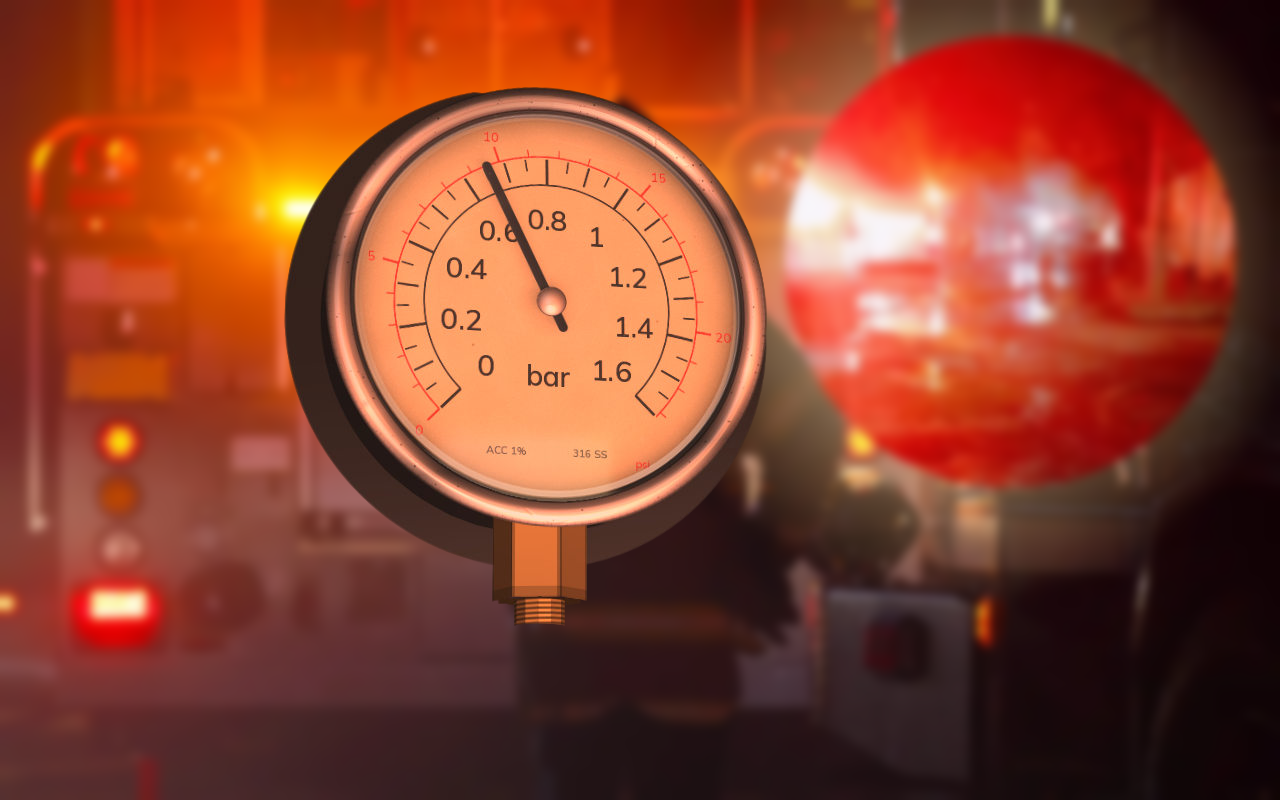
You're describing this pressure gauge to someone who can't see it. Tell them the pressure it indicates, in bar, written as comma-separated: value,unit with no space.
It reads 0.65,bar
